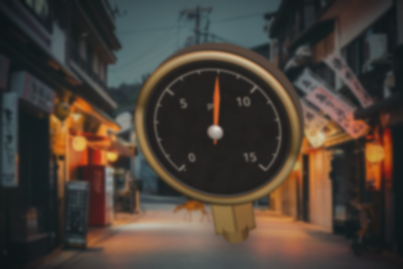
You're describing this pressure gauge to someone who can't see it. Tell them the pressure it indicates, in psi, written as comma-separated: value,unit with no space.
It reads 8,psi
